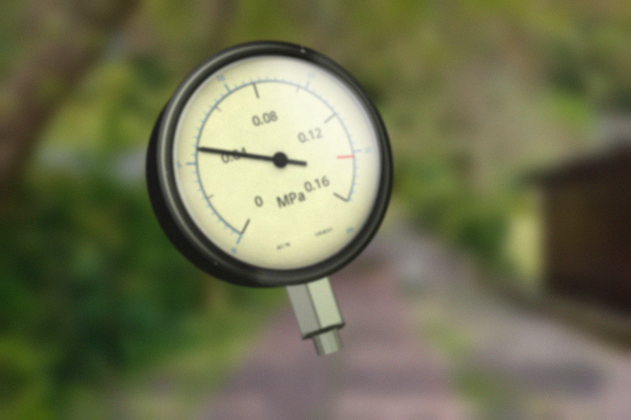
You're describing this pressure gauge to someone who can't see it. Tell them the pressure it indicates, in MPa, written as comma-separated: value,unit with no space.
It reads 0.04,MPa
